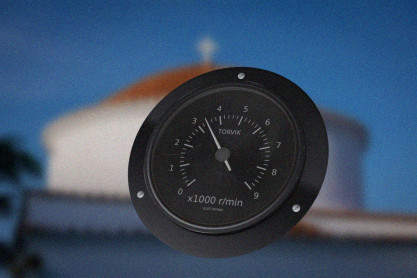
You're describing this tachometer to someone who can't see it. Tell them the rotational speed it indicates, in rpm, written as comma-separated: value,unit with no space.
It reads 3400,rpm
